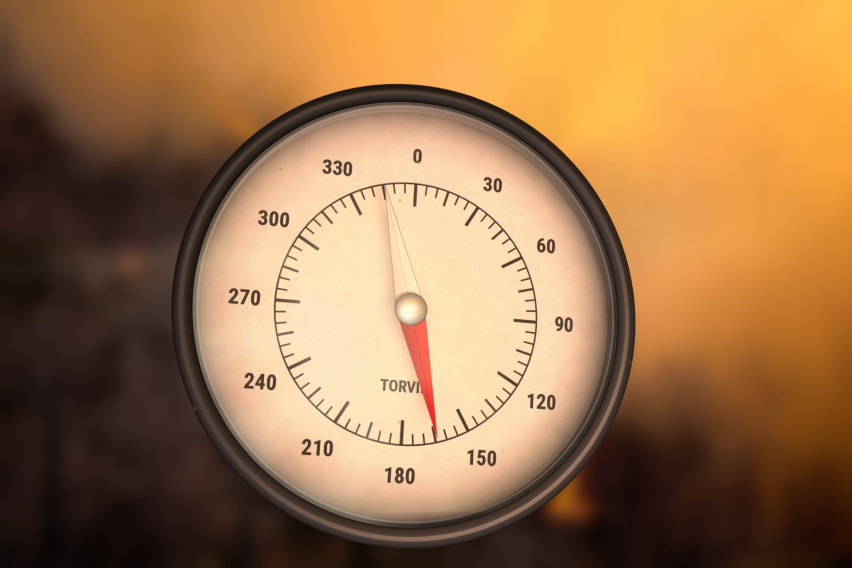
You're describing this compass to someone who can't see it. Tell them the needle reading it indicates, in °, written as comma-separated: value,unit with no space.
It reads 165,°
